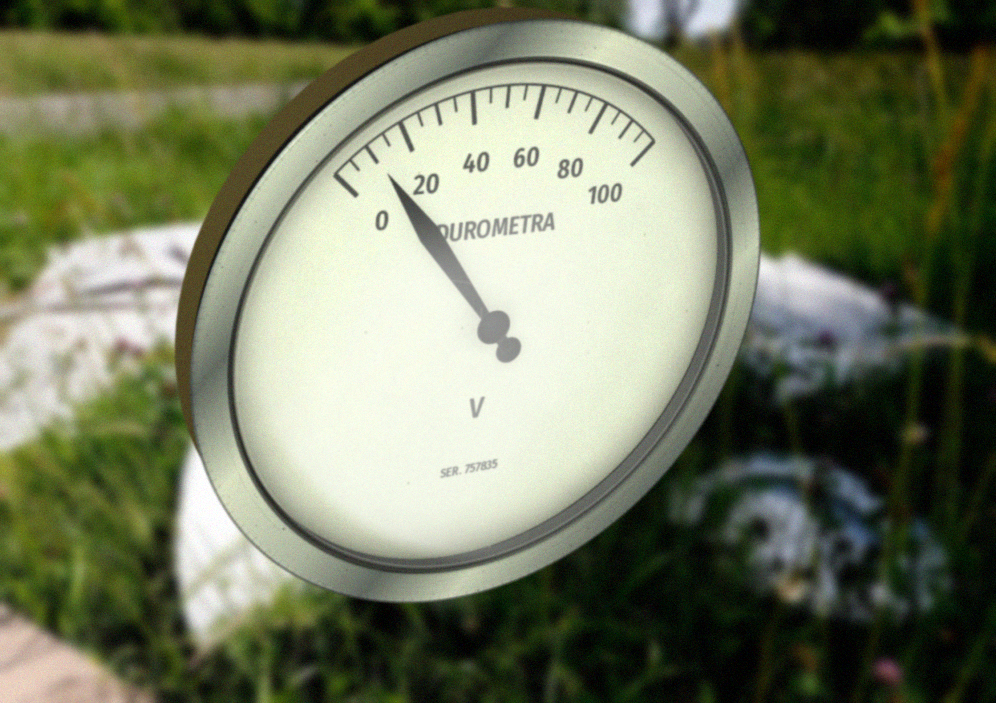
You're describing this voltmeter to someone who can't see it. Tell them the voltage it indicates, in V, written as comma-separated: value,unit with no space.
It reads 10,V
